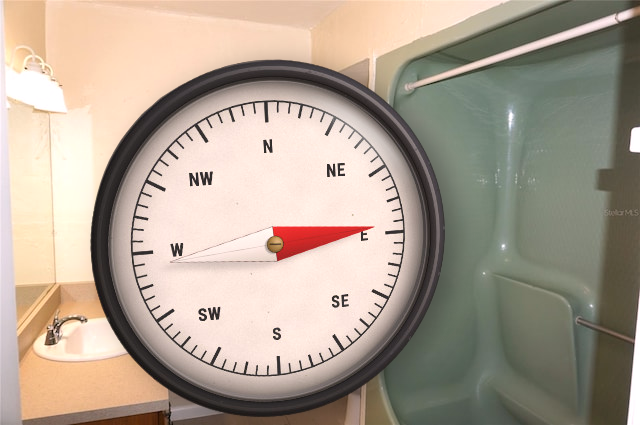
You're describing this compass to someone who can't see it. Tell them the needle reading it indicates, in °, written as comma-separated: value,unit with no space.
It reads 85,°
